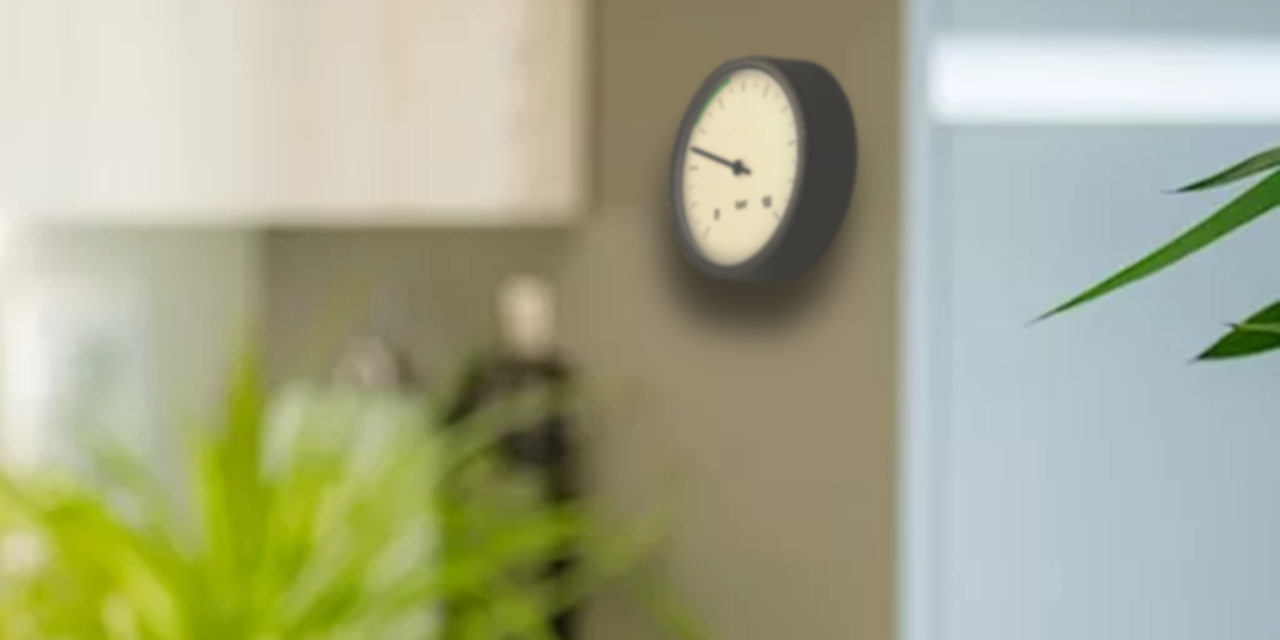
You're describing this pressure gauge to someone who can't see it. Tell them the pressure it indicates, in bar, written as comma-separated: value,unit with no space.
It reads 2.5,bar
